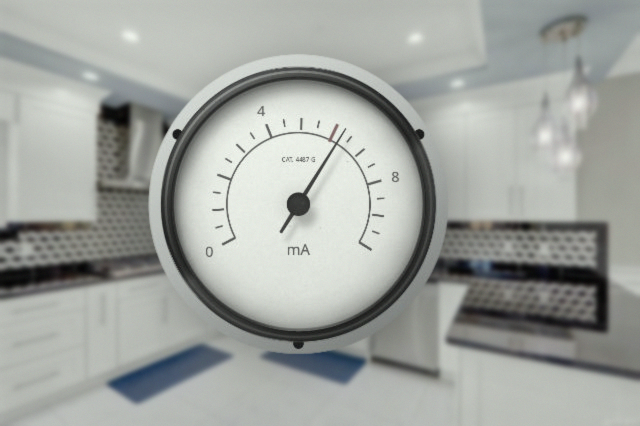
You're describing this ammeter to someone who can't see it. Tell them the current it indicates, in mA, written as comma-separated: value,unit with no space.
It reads 6.25,mA
